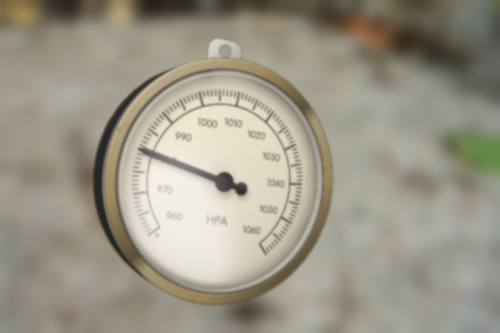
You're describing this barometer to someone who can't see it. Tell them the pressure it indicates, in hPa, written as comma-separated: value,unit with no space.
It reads 980,hPa
